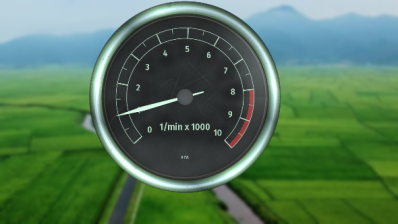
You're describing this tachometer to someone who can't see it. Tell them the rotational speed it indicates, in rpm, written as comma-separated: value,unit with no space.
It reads 1000,rpm
